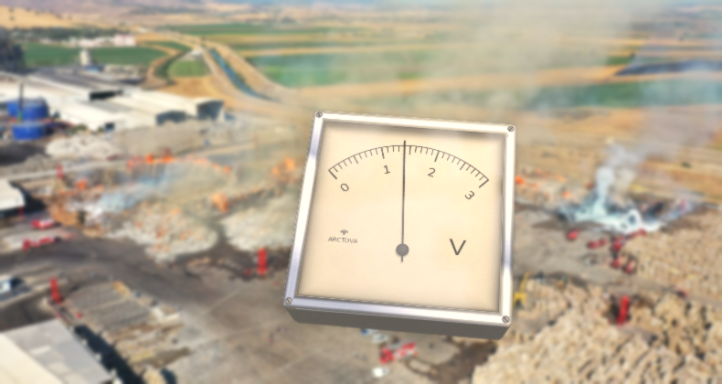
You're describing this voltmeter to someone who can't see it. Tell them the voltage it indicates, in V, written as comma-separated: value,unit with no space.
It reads 1.4,V
